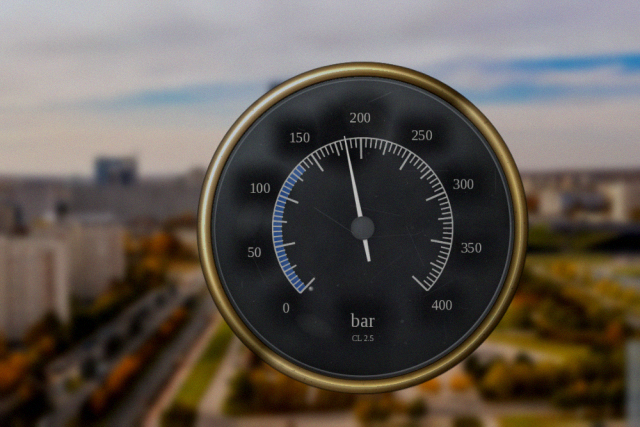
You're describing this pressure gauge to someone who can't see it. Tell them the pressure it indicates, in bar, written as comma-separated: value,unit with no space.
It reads 185,bar
